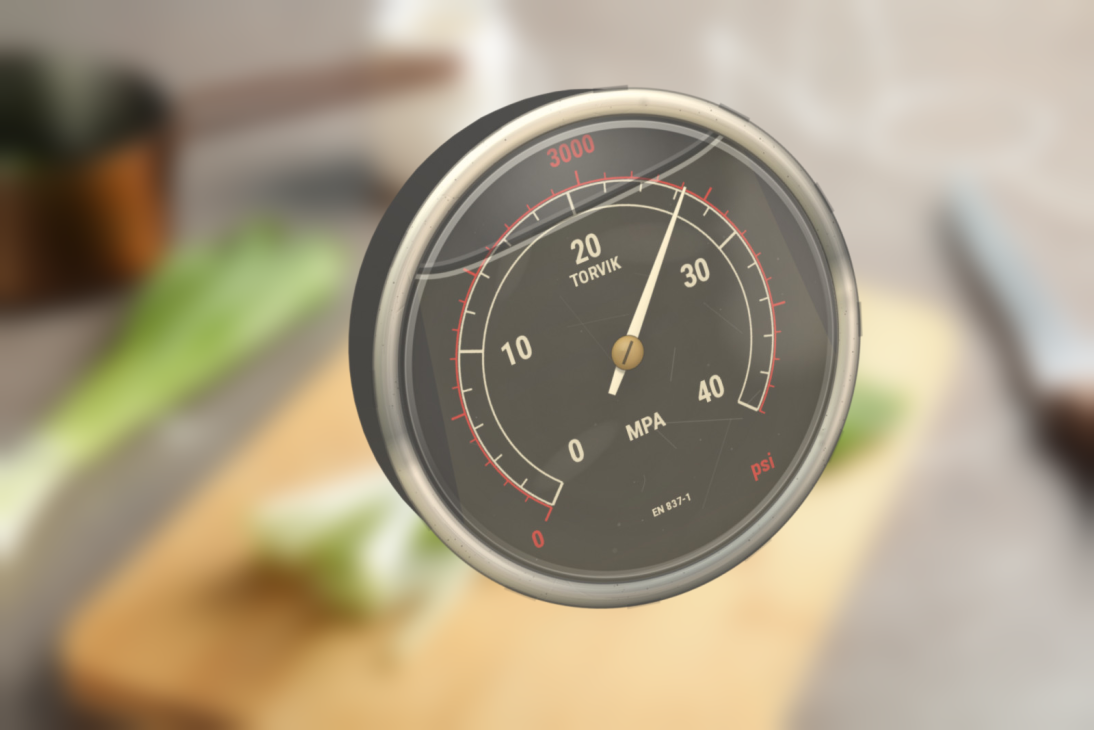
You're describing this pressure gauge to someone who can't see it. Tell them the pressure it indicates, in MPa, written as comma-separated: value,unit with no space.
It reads 26,MPa
